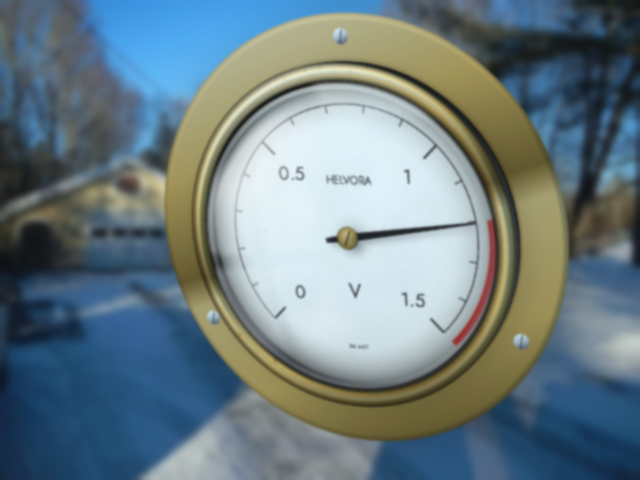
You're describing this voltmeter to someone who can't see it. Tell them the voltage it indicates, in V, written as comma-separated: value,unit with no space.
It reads 1.2,V
